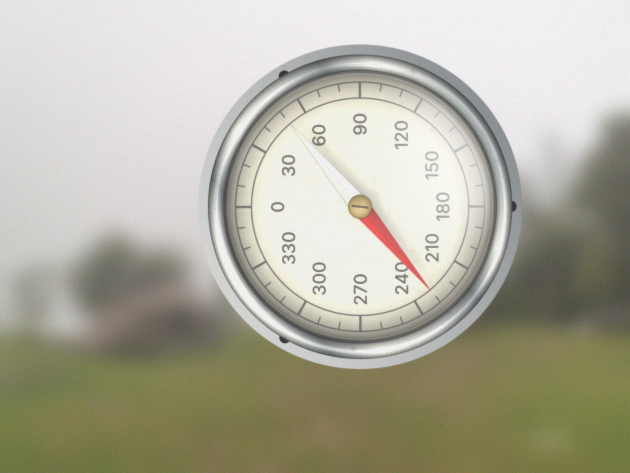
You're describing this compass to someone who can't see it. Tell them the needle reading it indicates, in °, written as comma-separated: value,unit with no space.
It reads 230,°
